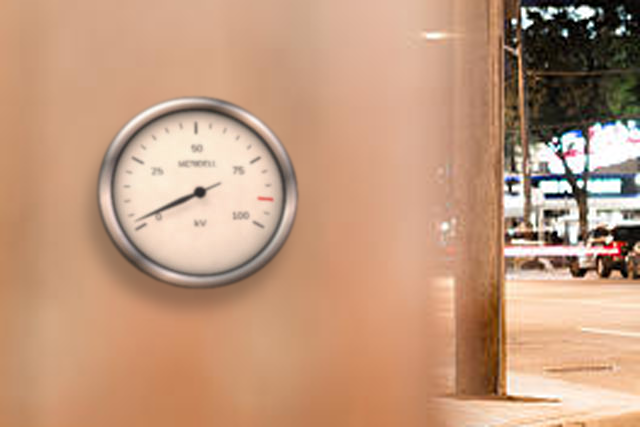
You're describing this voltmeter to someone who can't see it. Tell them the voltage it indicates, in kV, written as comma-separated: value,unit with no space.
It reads 2.5,kV
